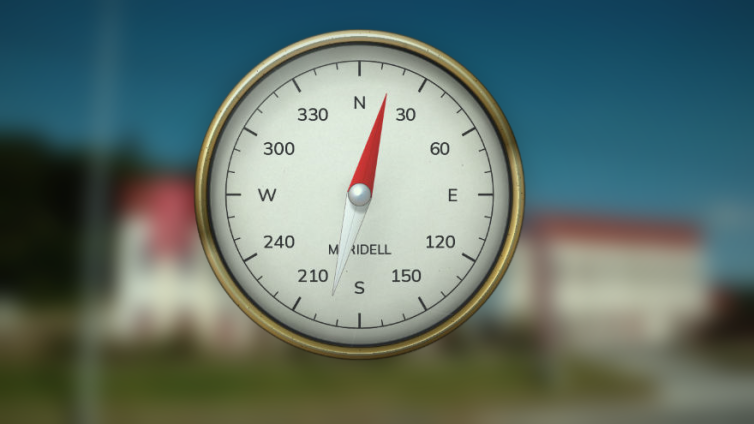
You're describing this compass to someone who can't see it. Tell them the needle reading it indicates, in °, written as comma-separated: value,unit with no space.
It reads 15,°
